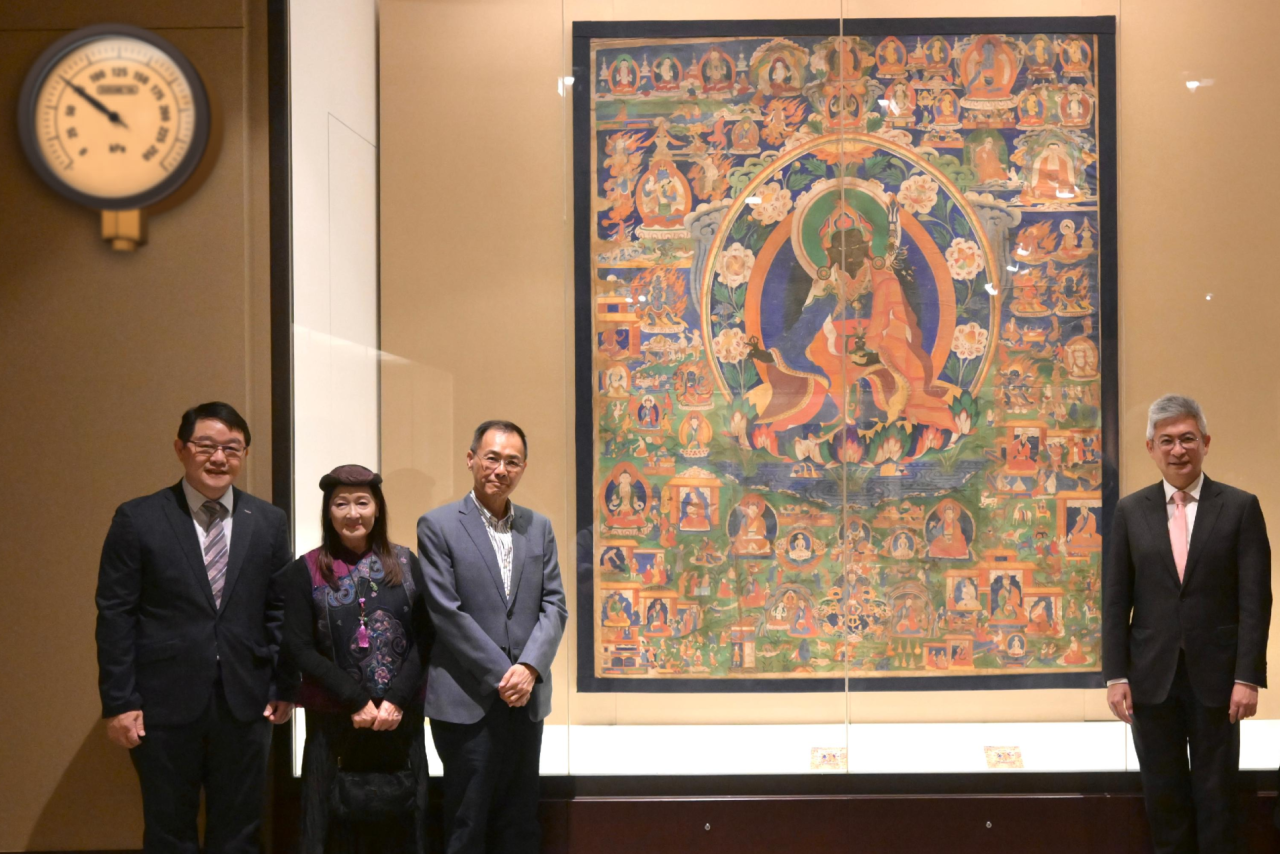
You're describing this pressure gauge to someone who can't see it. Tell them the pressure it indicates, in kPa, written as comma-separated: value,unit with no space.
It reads 75,kPa
